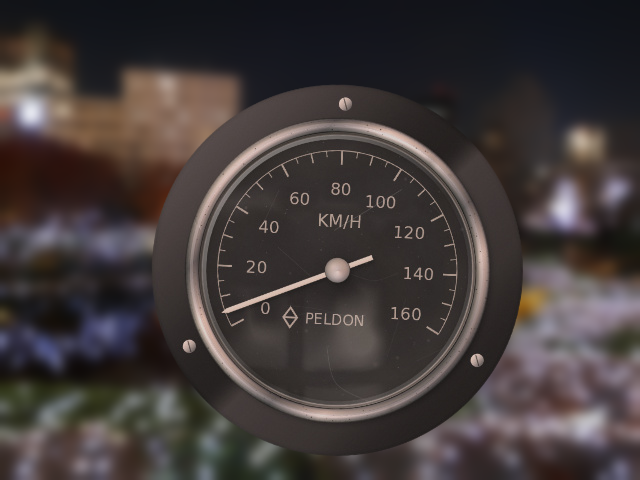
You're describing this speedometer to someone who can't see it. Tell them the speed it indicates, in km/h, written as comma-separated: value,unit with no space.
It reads 5,km/h
